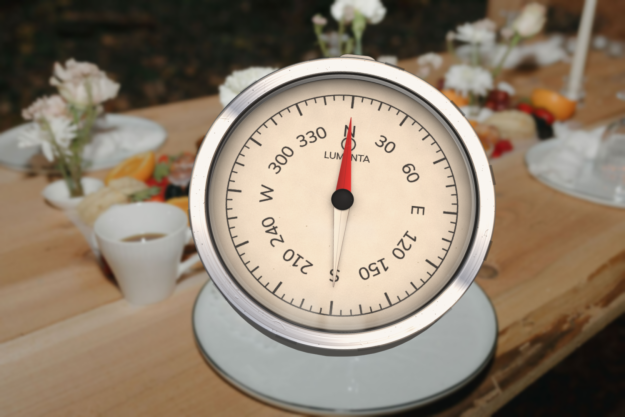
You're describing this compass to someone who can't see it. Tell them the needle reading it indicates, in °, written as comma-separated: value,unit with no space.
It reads 0,°
